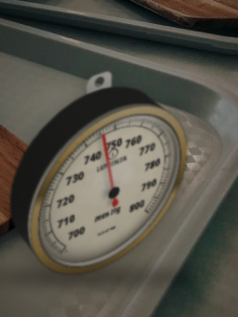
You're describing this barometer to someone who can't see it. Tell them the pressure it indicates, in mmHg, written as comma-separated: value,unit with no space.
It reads 745,mmHg
